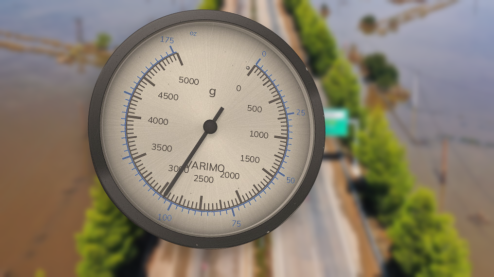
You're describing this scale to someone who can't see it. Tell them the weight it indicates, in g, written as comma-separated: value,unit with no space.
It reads 2950,g
